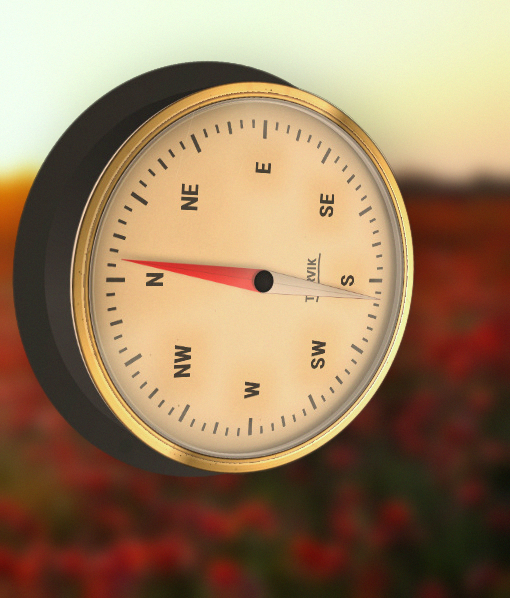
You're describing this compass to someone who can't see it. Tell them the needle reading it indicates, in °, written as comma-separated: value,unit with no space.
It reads 7.5,°
